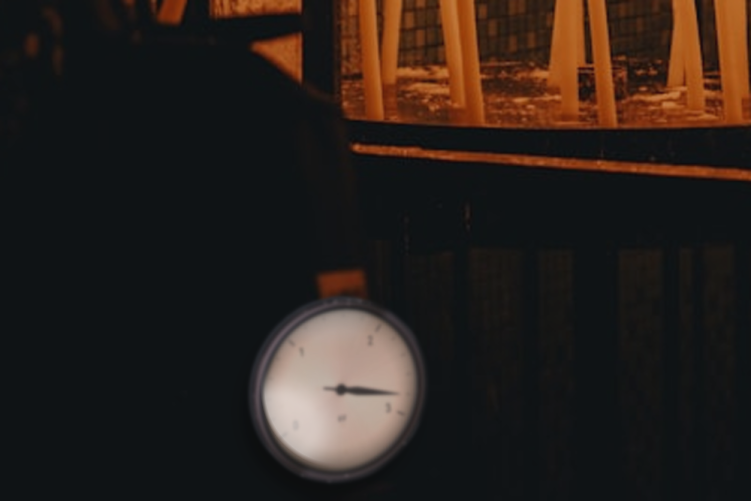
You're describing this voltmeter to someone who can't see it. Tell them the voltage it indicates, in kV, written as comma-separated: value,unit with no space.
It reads 2.8,kV
